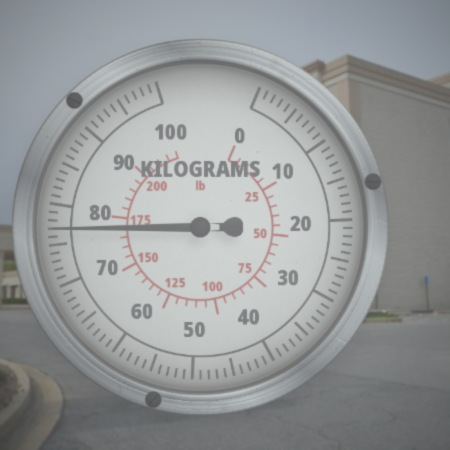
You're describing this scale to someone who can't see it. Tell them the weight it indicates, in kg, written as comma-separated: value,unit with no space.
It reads 77,kg
